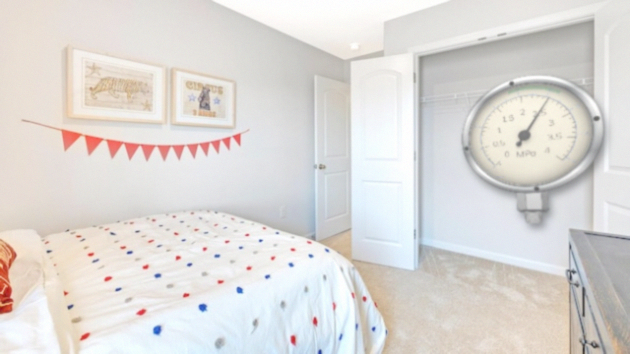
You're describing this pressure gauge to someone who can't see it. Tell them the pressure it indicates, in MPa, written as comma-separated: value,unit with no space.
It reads 2.5,MPa
